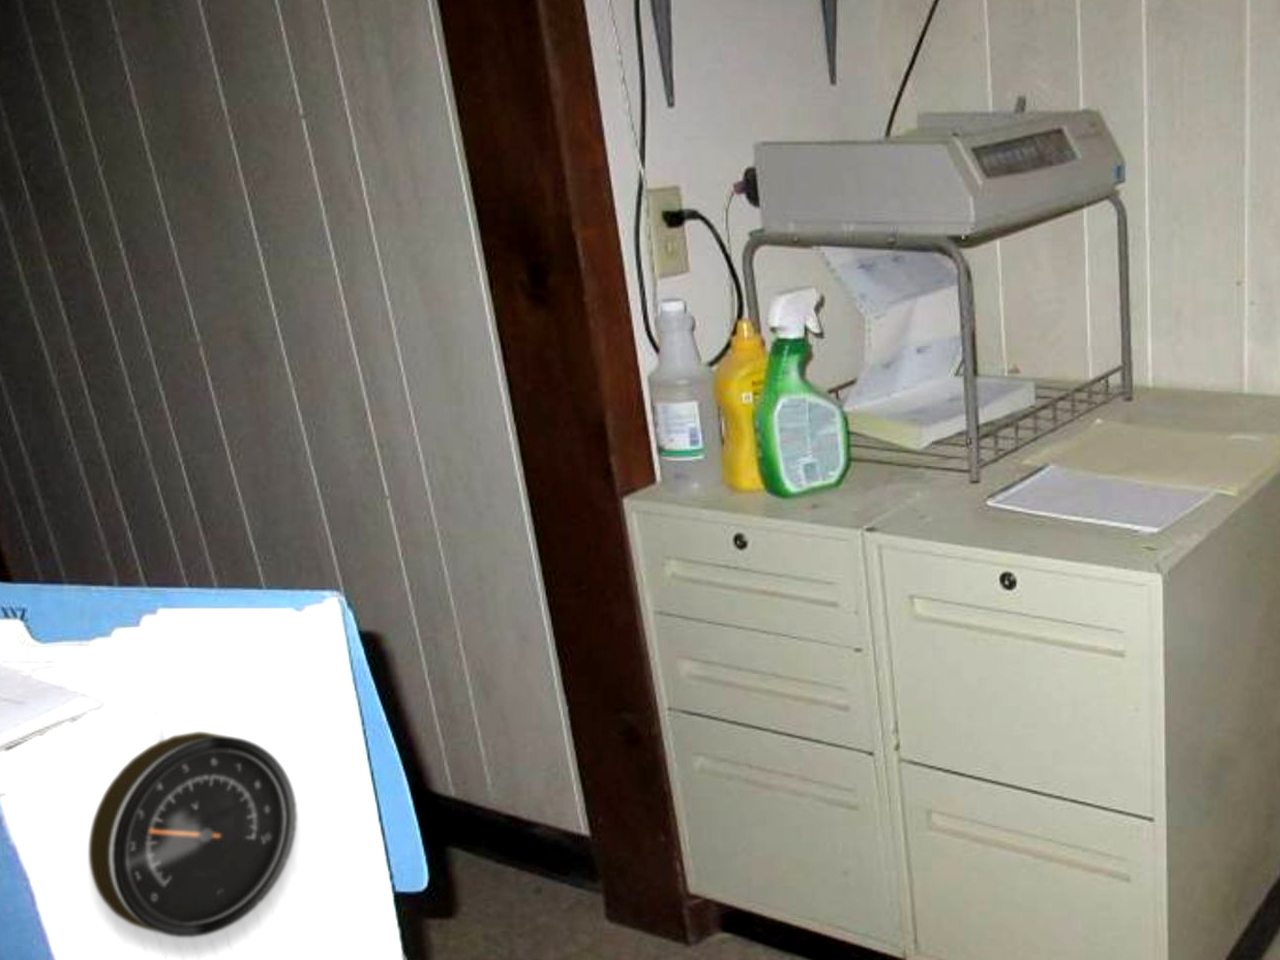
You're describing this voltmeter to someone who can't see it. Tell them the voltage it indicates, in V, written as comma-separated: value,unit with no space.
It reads 2.5,V
